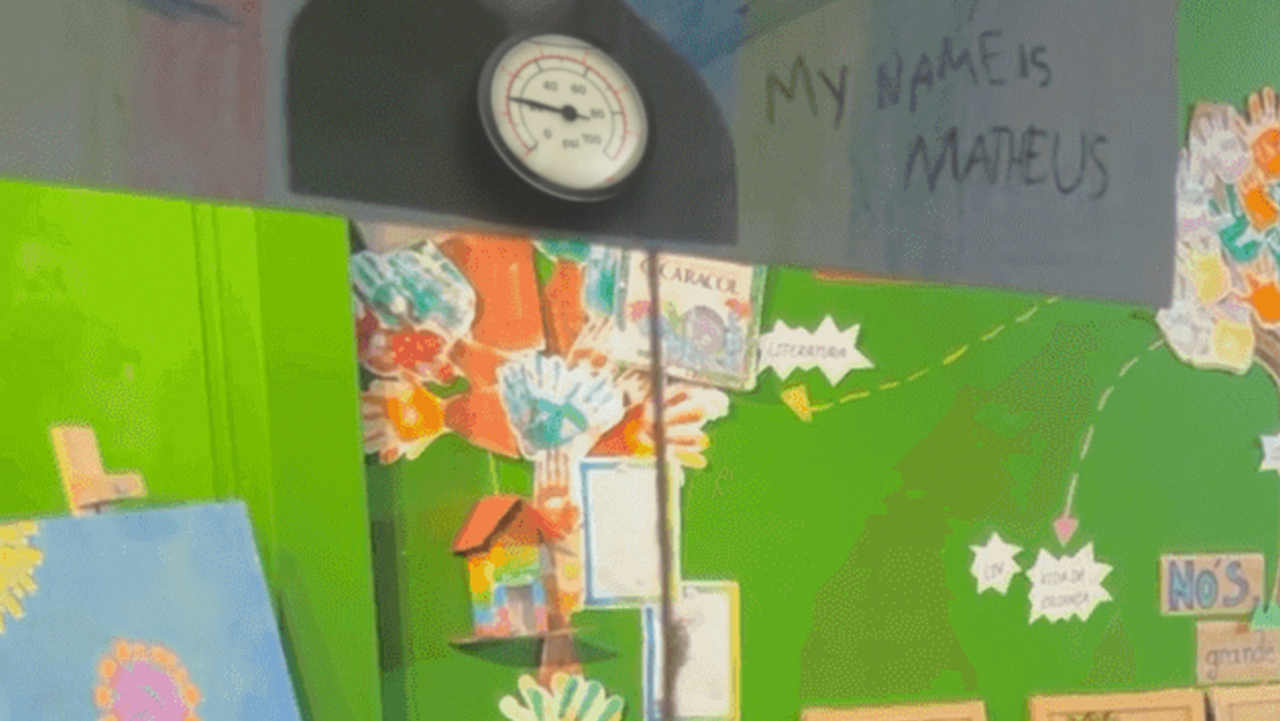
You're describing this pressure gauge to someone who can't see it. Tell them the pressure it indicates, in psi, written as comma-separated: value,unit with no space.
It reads 20,psi
